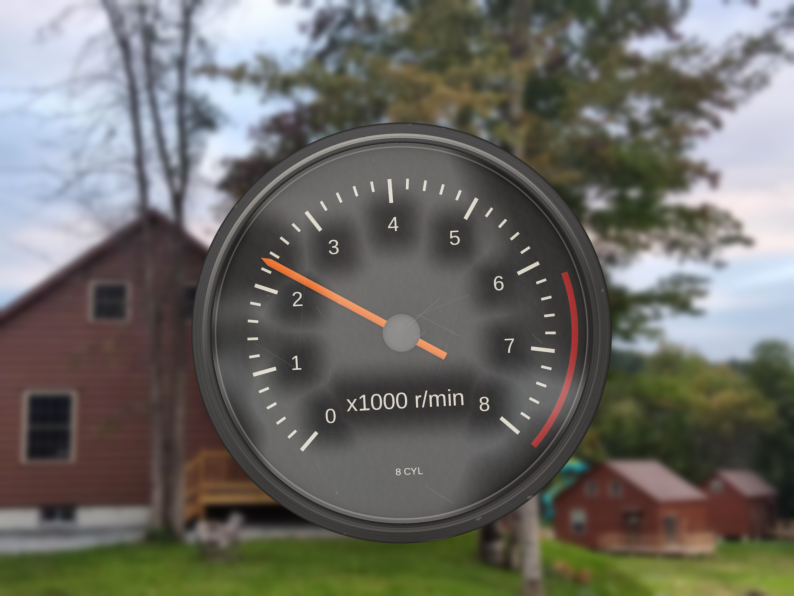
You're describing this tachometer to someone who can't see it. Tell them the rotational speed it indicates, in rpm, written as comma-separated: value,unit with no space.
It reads 2300,rpm
